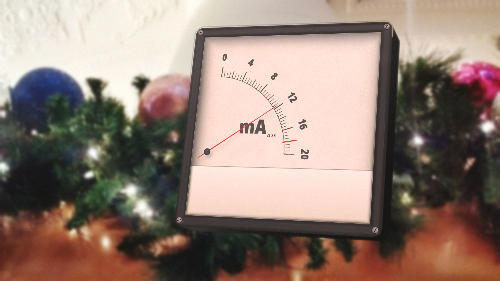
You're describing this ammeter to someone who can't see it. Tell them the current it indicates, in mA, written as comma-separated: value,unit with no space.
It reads 12,mA
